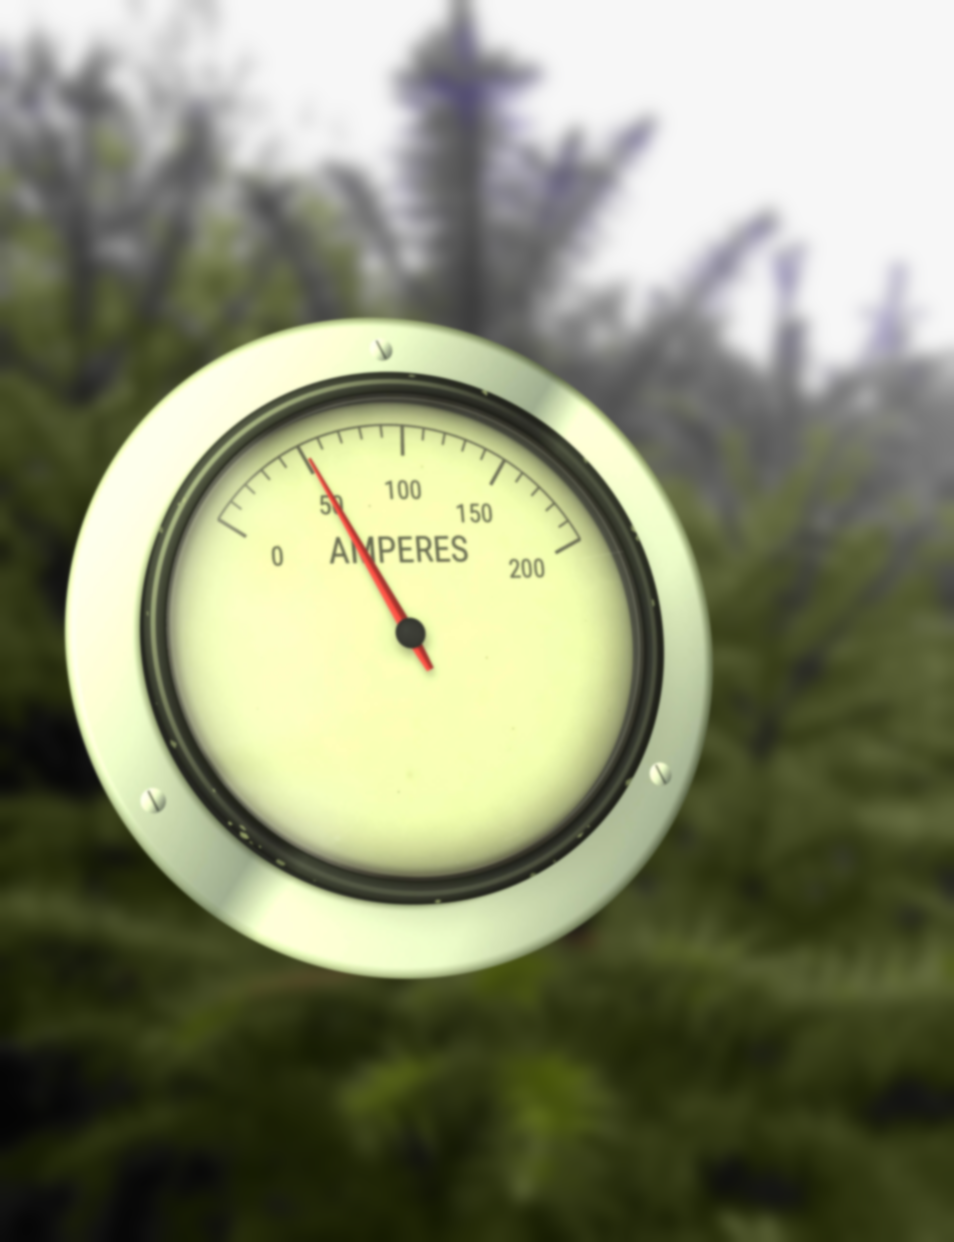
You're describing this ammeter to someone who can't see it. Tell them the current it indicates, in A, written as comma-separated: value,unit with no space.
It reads 50,A
